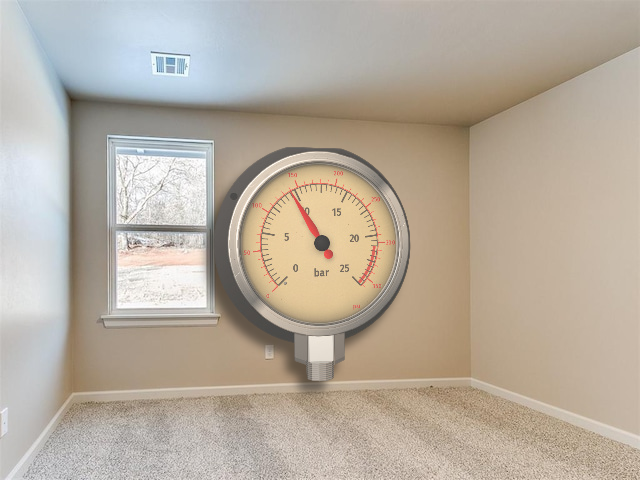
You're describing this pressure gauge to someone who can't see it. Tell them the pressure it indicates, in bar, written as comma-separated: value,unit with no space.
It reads 9.5,bar
